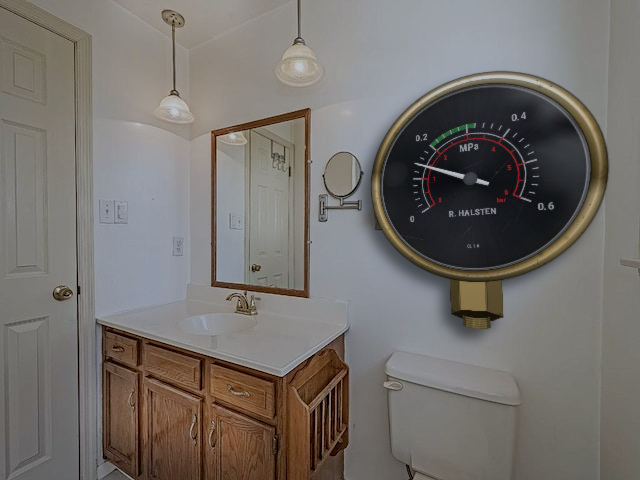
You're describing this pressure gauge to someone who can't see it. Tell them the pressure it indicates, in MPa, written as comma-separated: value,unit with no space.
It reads 0.14,MPa
